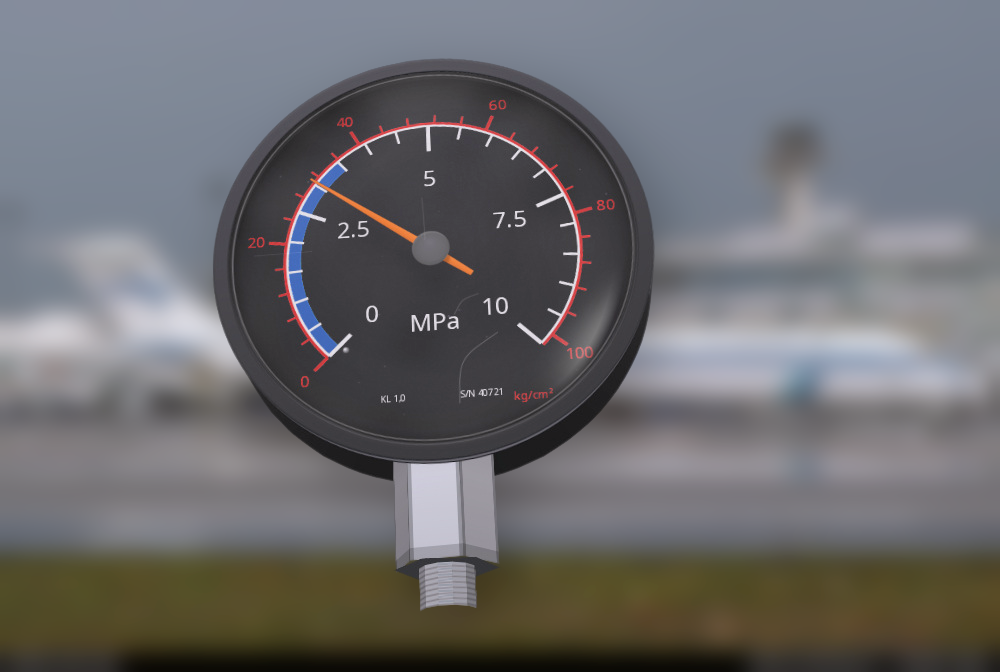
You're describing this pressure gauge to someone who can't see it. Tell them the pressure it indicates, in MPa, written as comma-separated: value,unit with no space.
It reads 3,MPa
